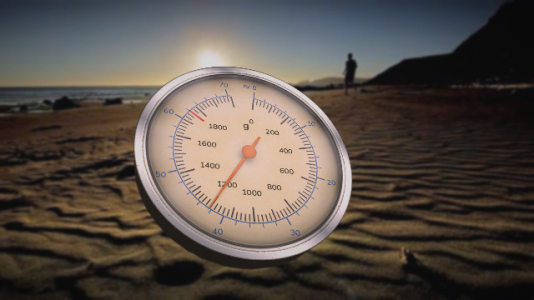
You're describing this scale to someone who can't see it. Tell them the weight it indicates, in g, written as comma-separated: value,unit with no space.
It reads 1200,g
